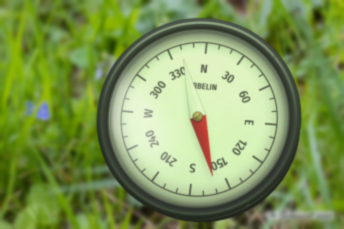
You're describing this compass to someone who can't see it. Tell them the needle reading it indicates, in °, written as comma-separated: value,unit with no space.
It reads 160,°
